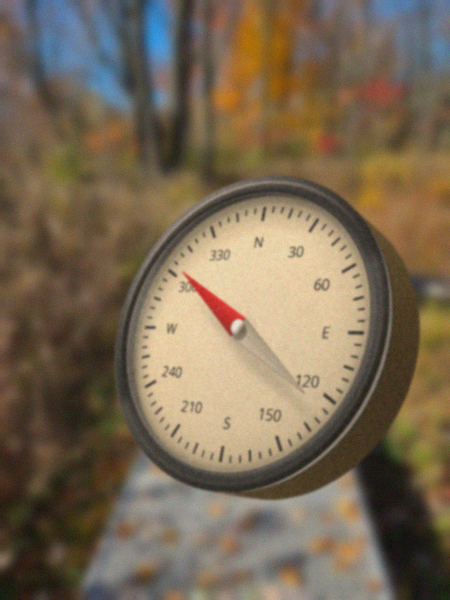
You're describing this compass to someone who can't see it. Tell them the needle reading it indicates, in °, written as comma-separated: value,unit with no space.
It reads 305,°
